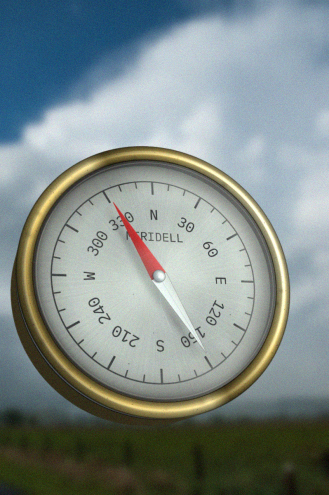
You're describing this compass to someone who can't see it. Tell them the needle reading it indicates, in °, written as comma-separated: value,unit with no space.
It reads 330,°
